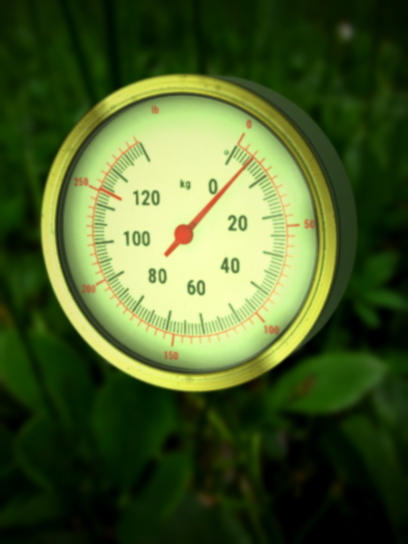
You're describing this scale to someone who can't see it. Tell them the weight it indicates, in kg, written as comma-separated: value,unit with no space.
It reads 5,kg
